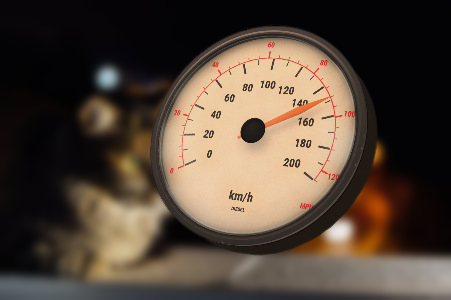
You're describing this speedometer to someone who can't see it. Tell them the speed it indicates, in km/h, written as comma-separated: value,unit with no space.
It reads 150,km/h
